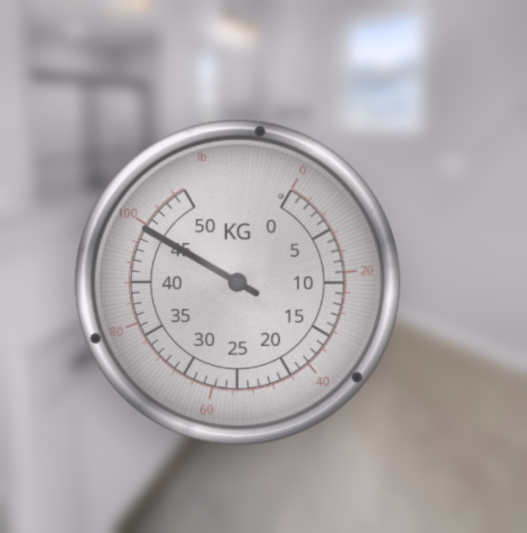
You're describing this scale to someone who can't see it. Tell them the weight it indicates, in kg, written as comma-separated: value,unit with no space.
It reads 45,kg
